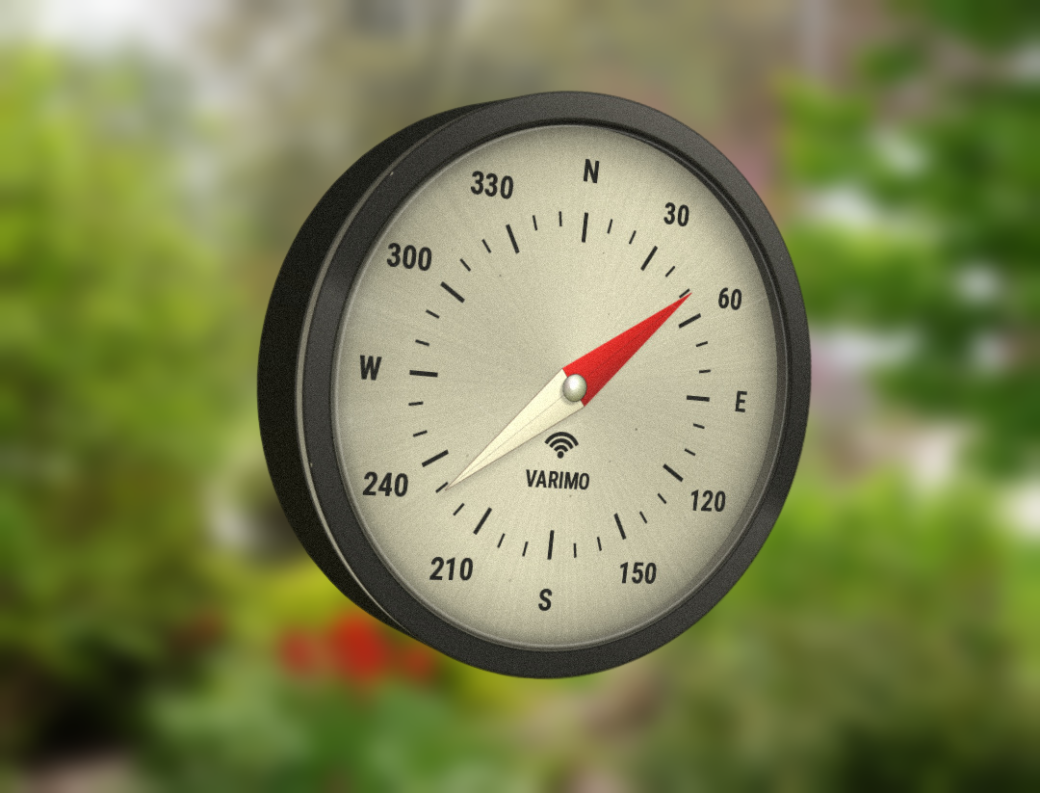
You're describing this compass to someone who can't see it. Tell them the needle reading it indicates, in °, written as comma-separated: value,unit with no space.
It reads 50,°
